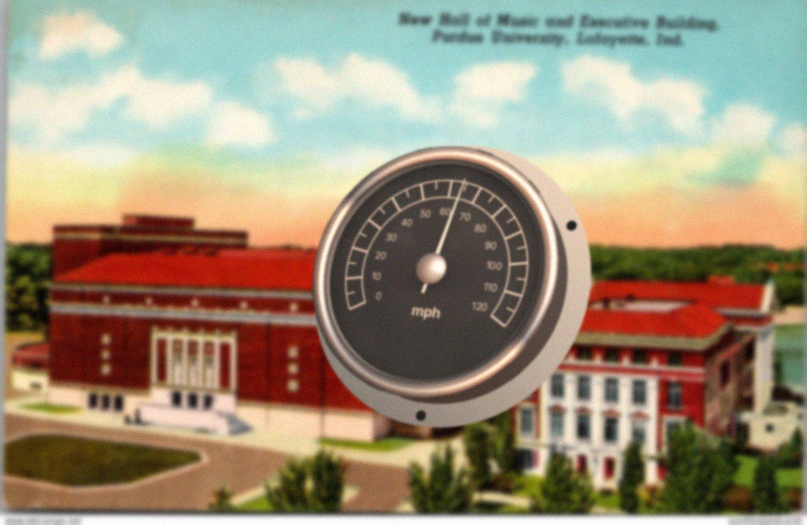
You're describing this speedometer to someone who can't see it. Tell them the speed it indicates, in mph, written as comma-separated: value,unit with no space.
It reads 65,mph
